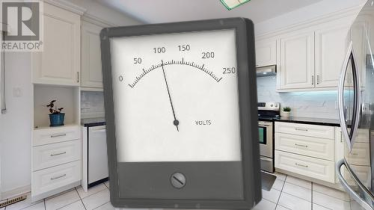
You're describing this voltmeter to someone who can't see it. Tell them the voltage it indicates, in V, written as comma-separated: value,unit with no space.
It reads 100,V
